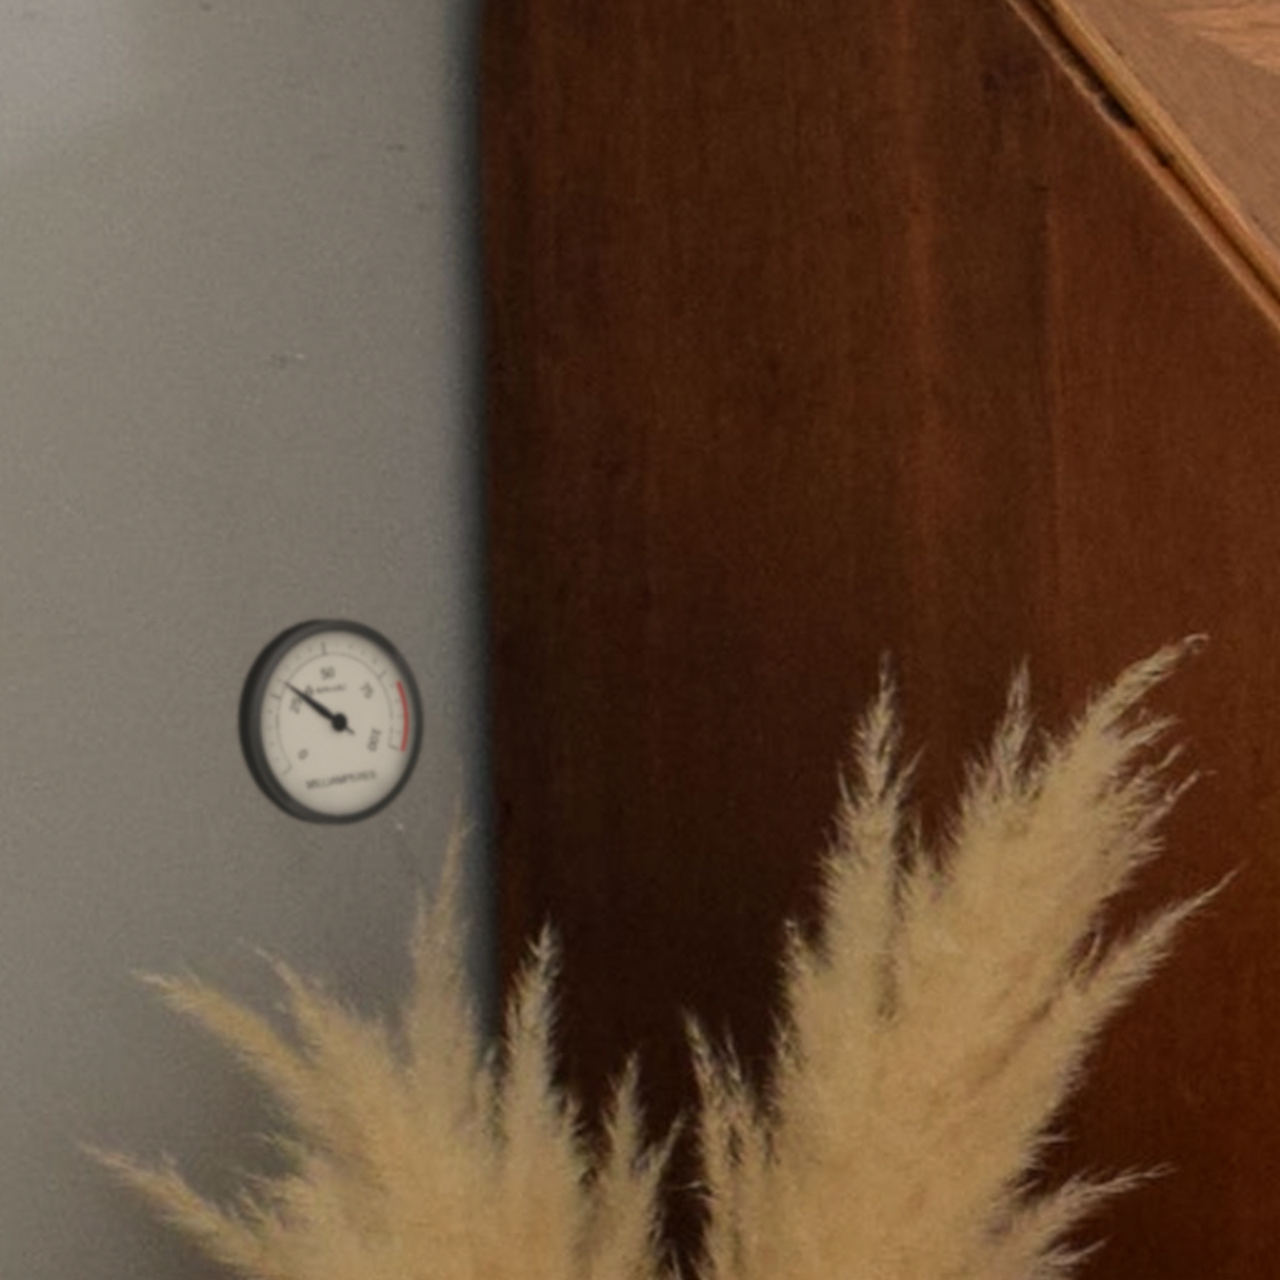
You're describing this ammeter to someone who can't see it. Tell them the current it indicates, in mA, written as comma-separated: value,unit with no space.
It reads 30,mA
